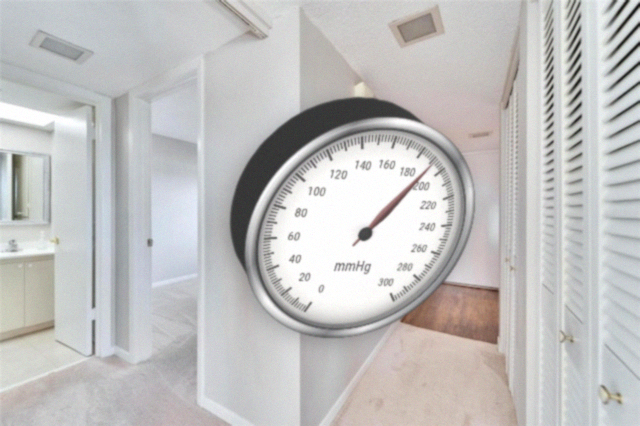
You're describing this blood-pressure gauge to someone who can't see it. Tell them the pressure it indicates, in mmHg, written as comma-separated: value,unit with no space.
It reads 190,mmHg
